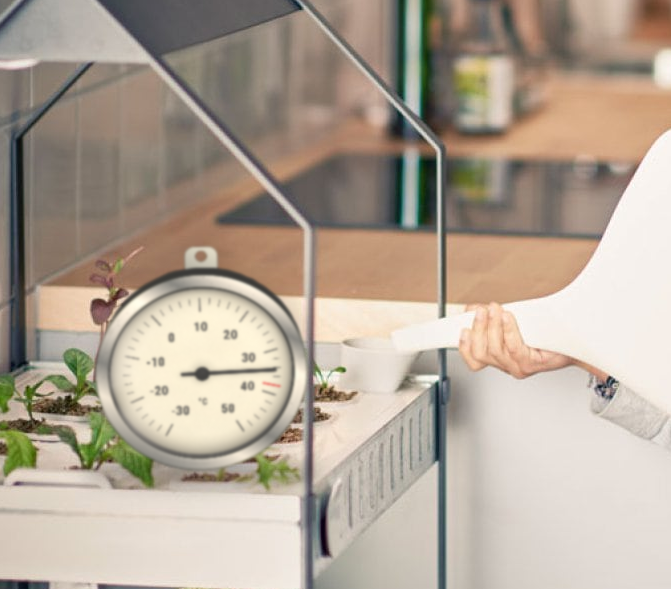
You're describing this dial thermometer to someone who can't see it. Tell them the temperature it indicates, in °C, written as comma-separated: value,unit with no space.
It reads 34,°C
